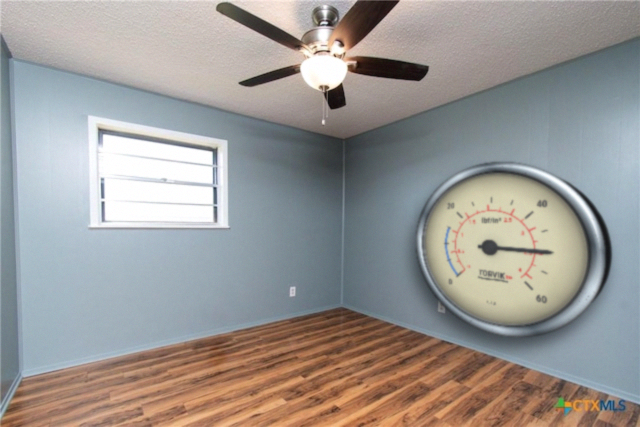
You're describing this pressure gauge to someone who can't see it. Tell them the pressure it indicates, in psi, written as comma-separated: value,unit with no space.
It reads 50,psi
